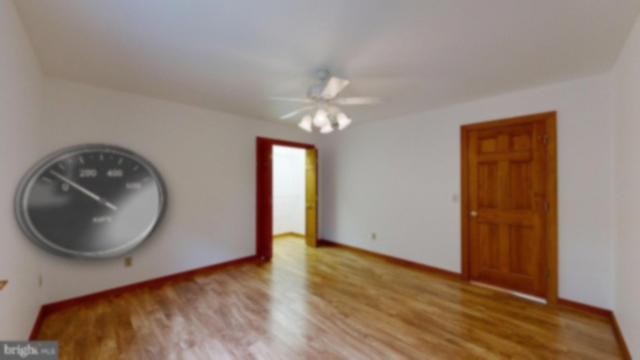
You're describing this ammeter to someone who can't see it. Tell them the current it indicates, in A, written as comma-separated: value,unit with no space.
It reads 50,A
